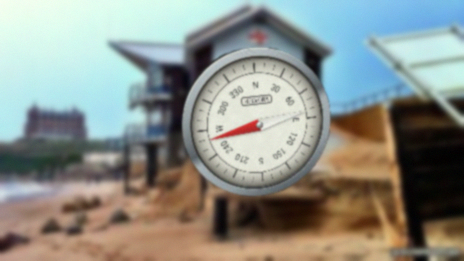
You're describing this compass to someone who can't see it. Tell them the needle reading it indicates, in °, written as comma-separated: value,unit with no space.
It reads 260,°
